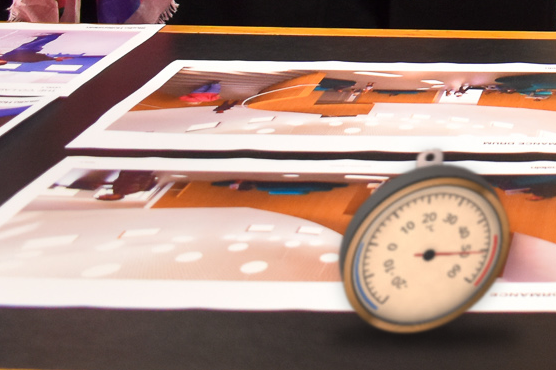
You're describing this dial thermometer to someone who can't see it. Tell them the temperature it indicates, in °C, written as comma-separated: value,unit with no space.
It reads 50,°C
